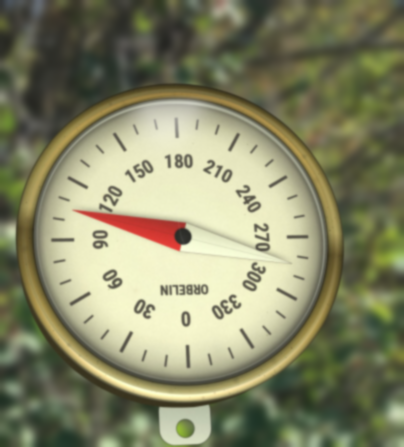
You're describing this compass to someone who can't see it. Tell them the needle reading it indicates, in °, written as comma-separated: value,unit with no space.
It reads 105,°
